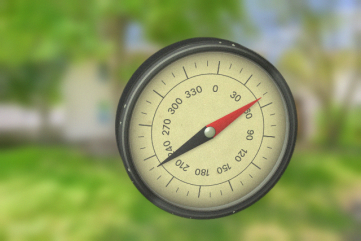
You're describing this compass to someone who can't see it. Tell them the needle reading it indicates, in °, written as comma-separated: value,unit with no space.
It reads 50,°
